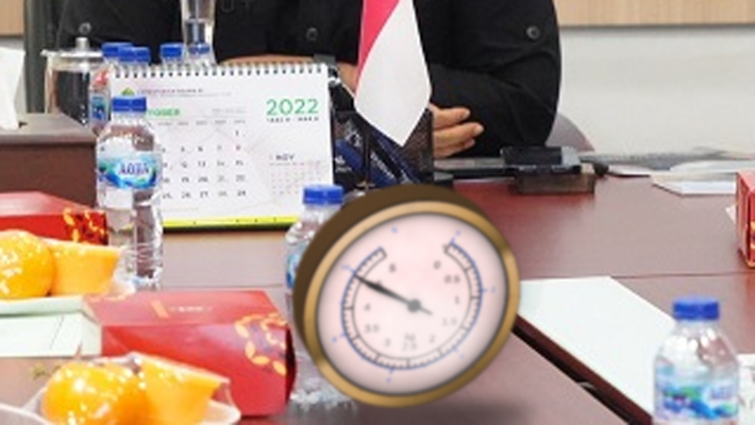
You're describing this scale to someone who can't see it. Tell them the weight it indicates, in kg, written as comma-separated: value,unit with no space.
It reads 4.5,kg
